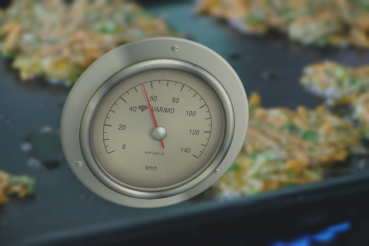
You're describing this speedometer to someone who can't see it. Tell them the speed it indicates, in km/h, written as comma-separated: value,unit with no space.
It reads 55,km/h
